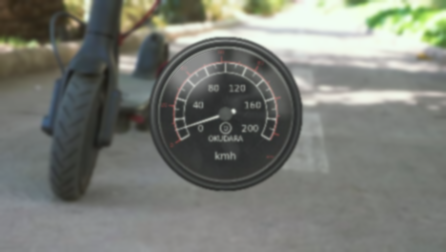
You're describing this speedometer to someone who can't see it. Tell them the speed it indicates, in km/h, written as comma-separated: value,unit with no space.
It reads 10,km/h
